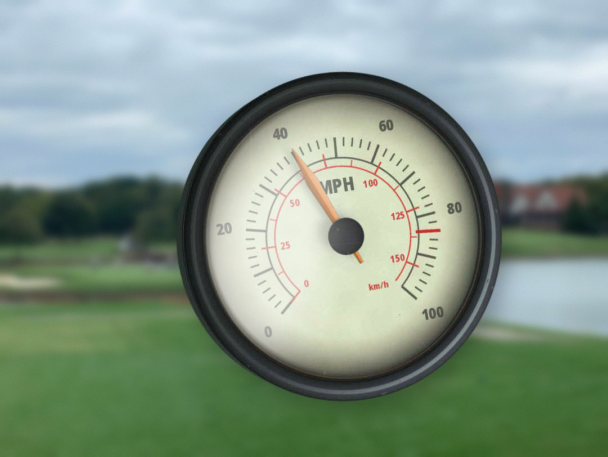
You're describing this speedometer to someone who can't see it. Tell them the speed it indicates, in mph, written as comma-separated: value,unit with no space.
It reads 40,mph
